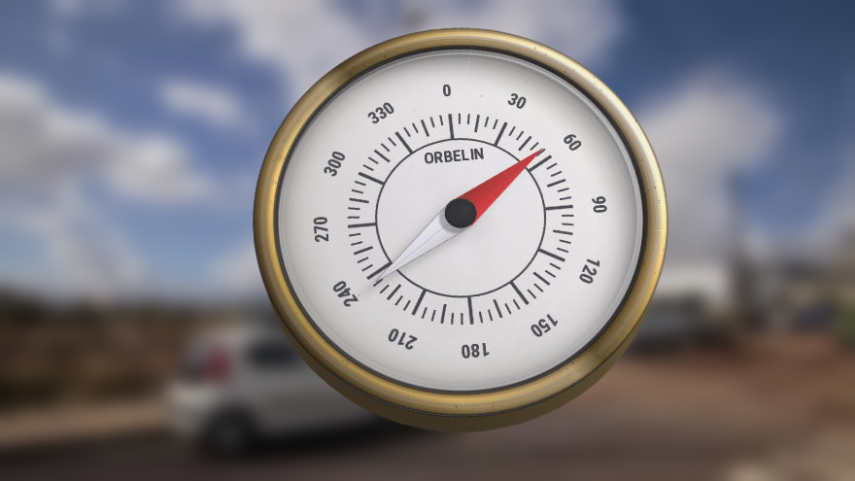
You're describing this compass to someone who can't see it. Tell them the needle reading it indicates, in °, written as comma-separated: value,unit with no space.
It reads 55,°
